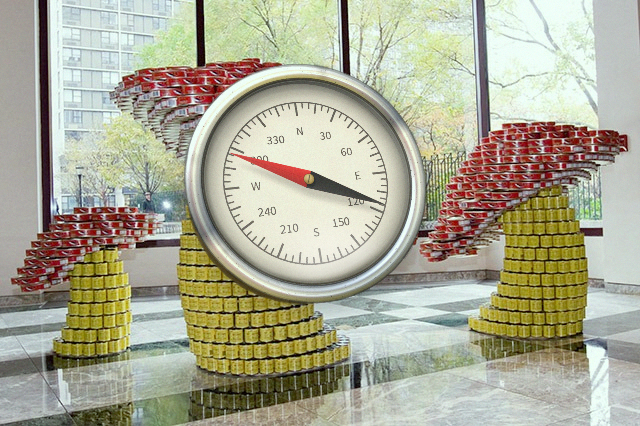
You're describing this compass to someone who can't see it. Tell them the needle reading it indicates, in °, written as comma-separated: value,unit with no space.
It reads 295,°
